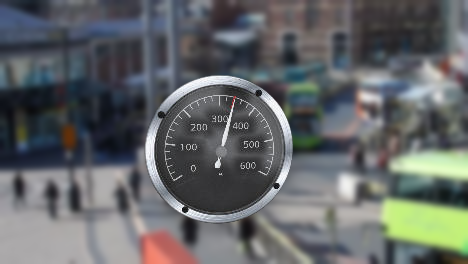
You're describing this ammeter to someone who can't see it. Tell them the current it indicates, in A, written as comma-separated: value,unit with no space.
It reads 340,A
